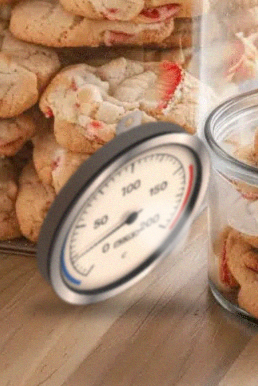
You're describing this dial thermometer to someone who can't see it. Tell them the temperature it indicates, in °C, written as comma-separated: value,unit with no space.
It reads 25,°C
